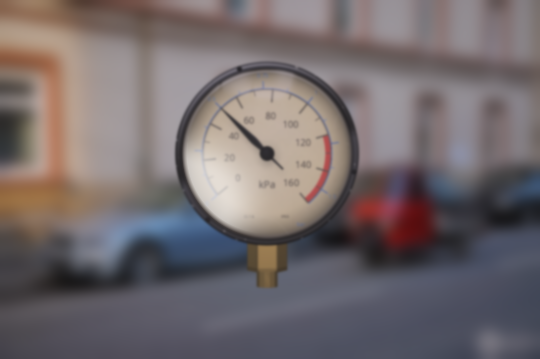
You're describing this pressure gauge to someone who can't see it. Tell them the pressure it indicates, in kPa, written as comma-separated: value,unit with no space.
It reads 50,kPa
